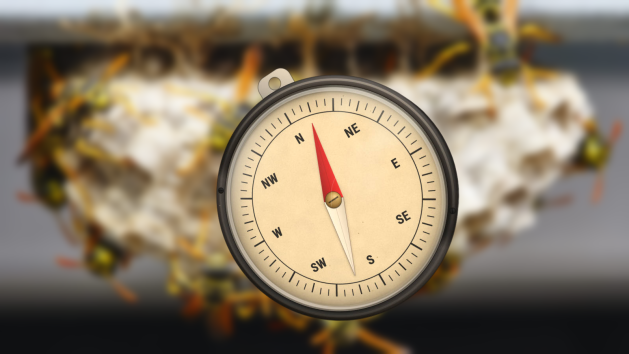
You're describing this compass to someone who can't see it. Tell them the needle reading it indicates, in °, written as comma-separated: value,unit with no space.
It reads 15,°
